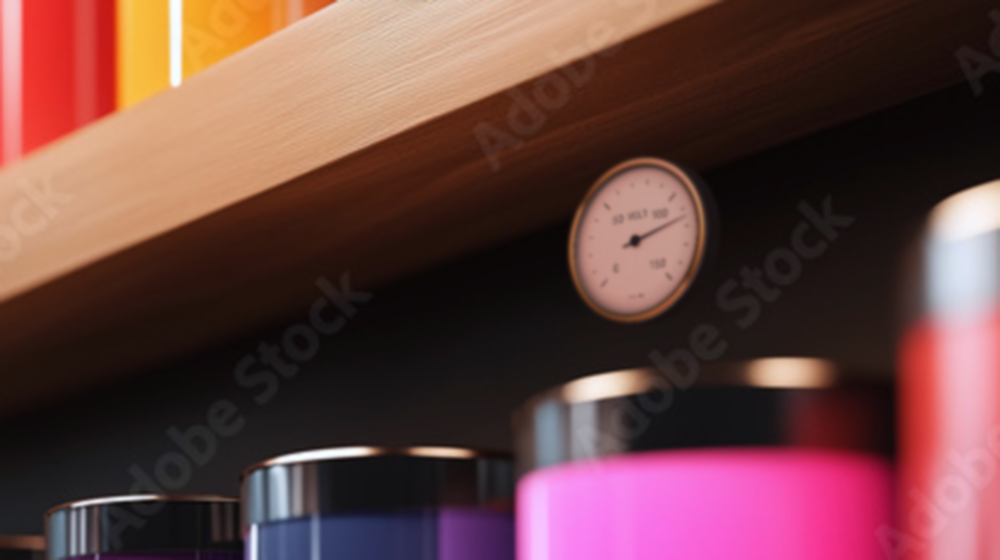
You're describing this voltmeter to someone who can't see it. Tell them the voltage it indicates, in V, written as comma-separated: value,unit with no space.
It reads 115,V
